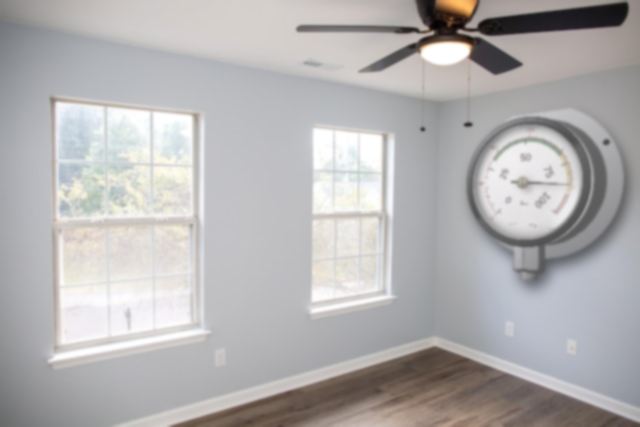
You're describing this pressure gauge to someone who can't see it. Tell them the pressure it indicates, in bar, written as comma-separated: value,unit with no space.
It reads 85,bar
